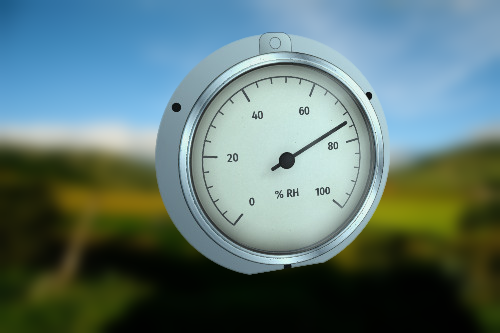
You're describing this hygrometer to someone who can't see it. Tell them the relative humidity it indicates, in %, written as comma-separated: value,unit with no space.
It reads 74,%
